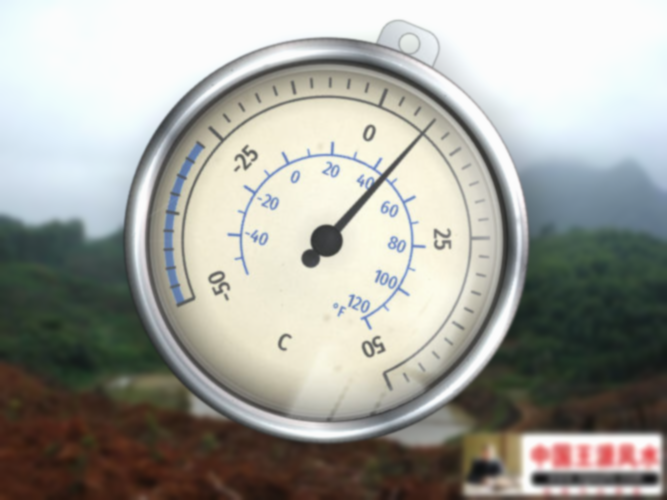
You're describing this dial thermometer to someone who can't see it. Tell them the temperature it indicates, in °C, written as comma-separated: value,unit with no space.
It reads 7.5,°C
